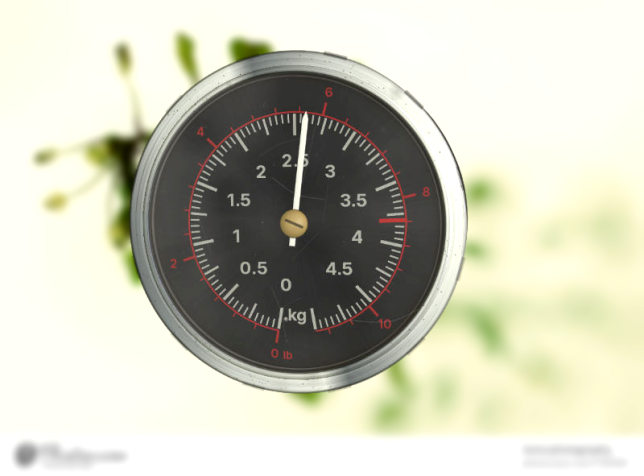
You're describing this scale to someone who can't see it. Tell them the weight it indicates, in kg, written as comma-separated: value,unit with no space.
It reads 2.6,kg
